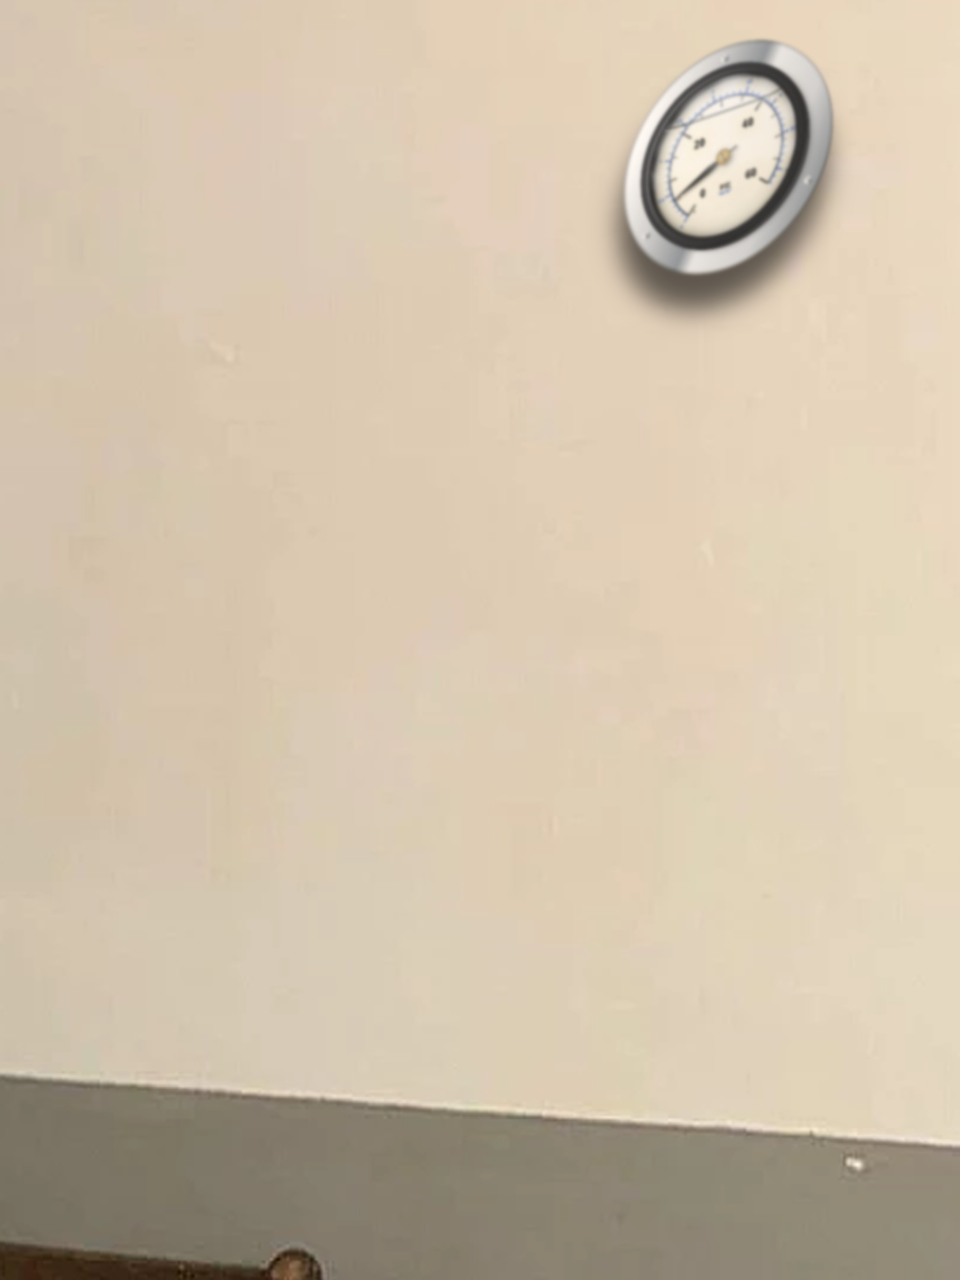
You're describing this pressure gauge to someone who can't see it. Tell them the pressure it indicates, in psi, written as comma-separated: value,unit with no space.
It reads 5,psi
